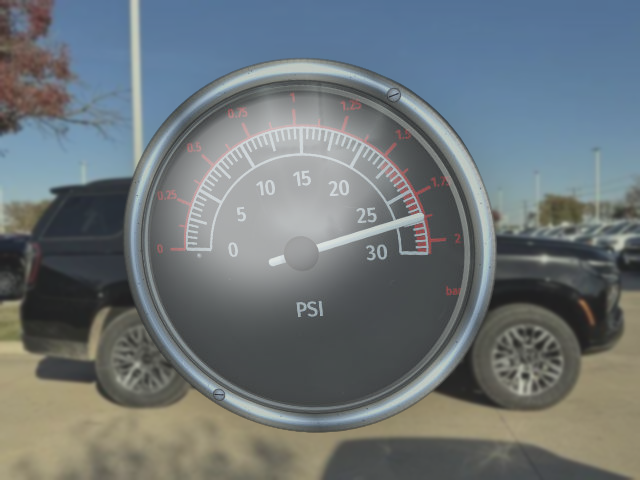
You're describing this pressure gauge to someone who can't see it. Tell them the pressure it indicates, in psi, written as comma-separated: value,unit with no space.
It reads 27,psi
